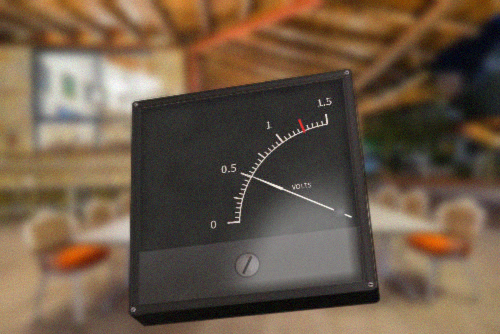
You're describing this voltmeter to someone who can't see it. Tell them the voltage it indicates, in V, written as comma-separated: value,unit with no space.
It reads 0.5,V
